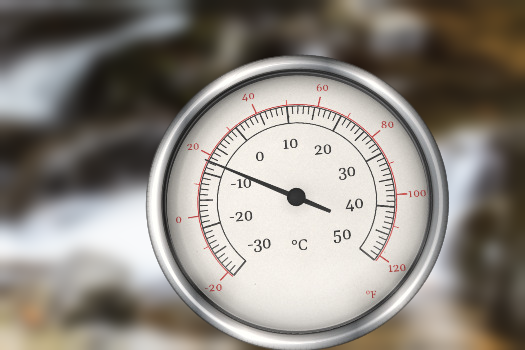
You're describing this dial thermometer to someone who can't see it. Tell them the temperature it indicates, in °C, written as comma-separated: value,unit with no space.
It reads -8,°C
